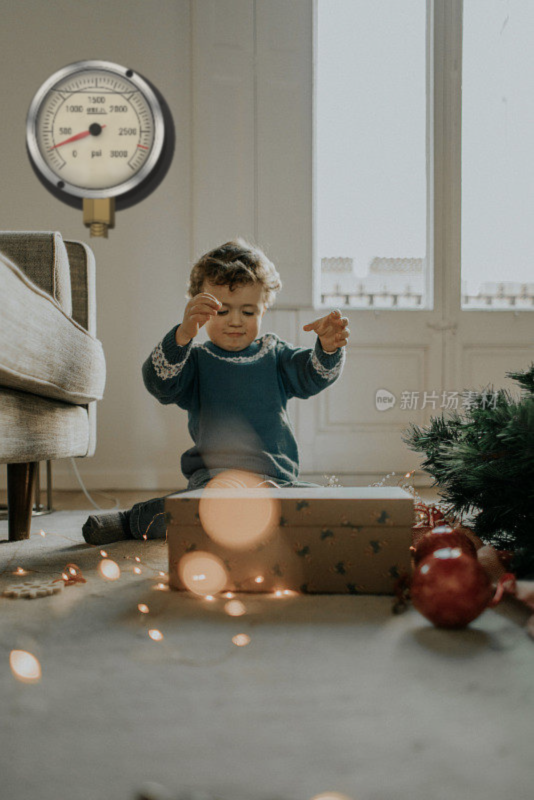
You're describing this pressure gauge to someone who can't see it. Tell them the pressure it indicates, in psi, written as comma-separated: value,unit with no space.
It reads 250,psi
